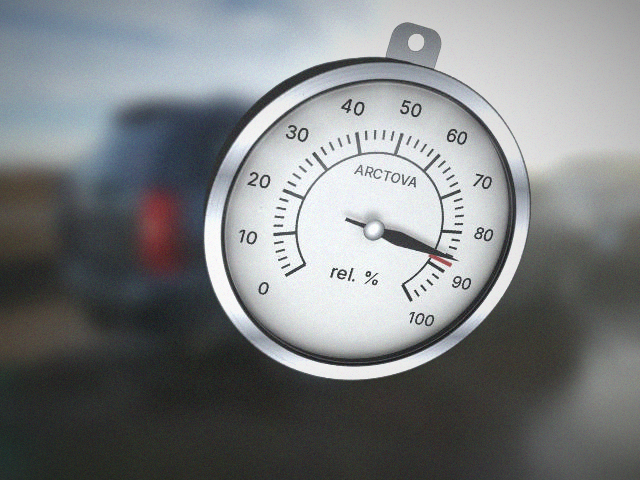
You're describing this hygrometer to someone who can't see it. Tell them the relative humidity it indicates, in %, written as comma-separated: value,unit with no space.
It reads 86,%
